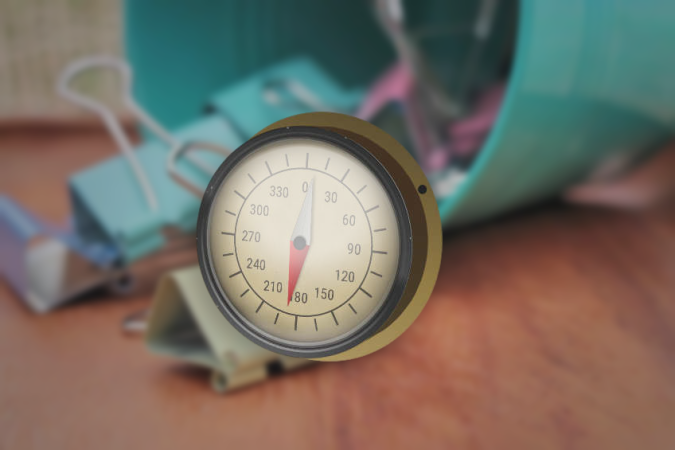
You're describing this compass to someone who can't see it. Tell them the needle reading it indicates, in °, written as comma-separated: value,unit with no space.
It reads 187.5,°
